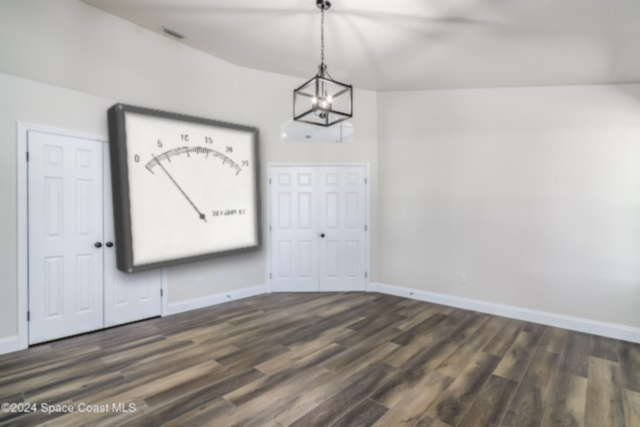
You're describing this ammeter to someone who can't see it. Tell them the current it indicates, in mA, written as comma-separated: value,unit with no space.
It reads 2.5,mA
